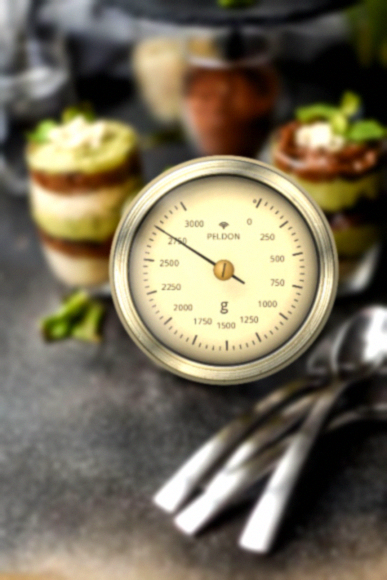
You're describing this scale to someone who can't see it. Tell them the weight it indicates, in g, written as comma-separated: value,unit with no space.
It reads 2750,g
